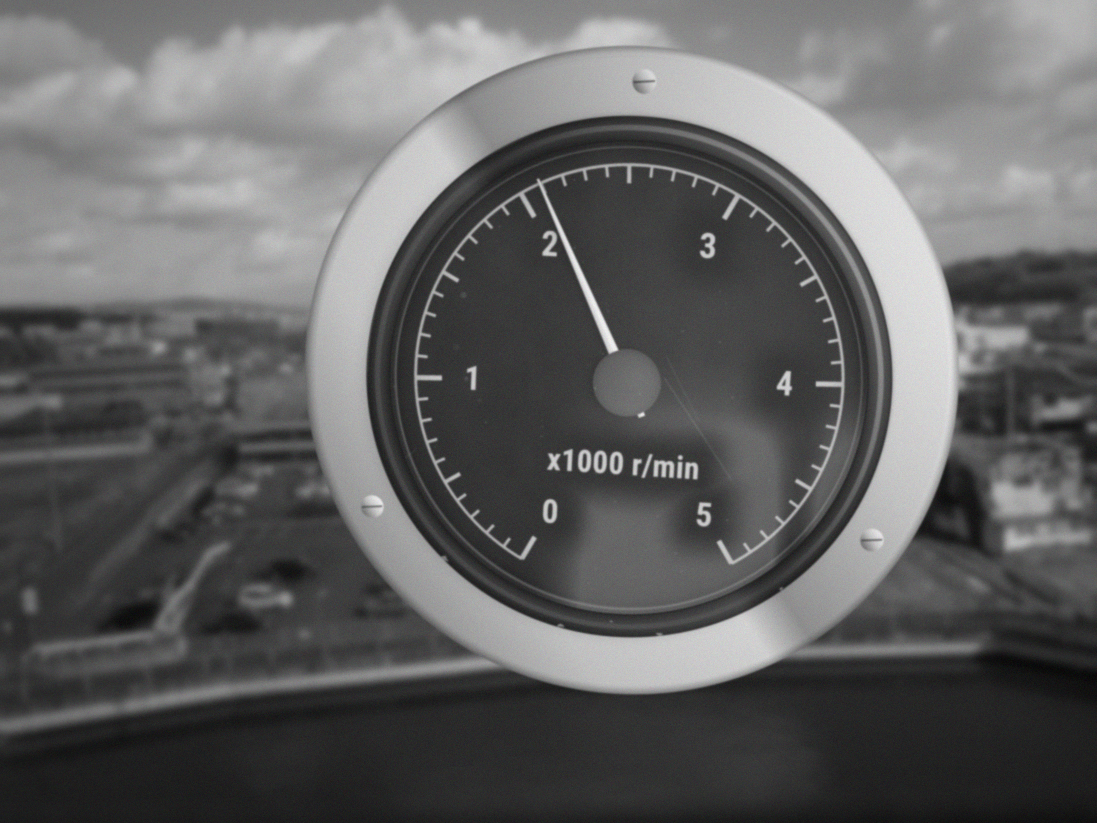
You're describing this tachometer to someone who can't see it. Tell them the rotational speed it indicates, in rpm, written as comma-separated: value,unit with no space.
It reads 2100,rpm
